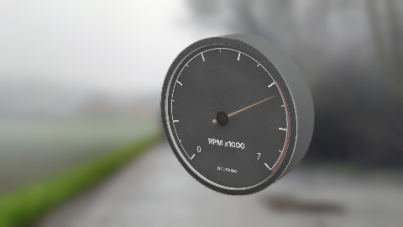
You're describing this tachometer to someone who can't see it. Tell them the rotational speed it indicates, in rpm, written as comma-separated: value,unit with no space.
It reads 5250,rpm
